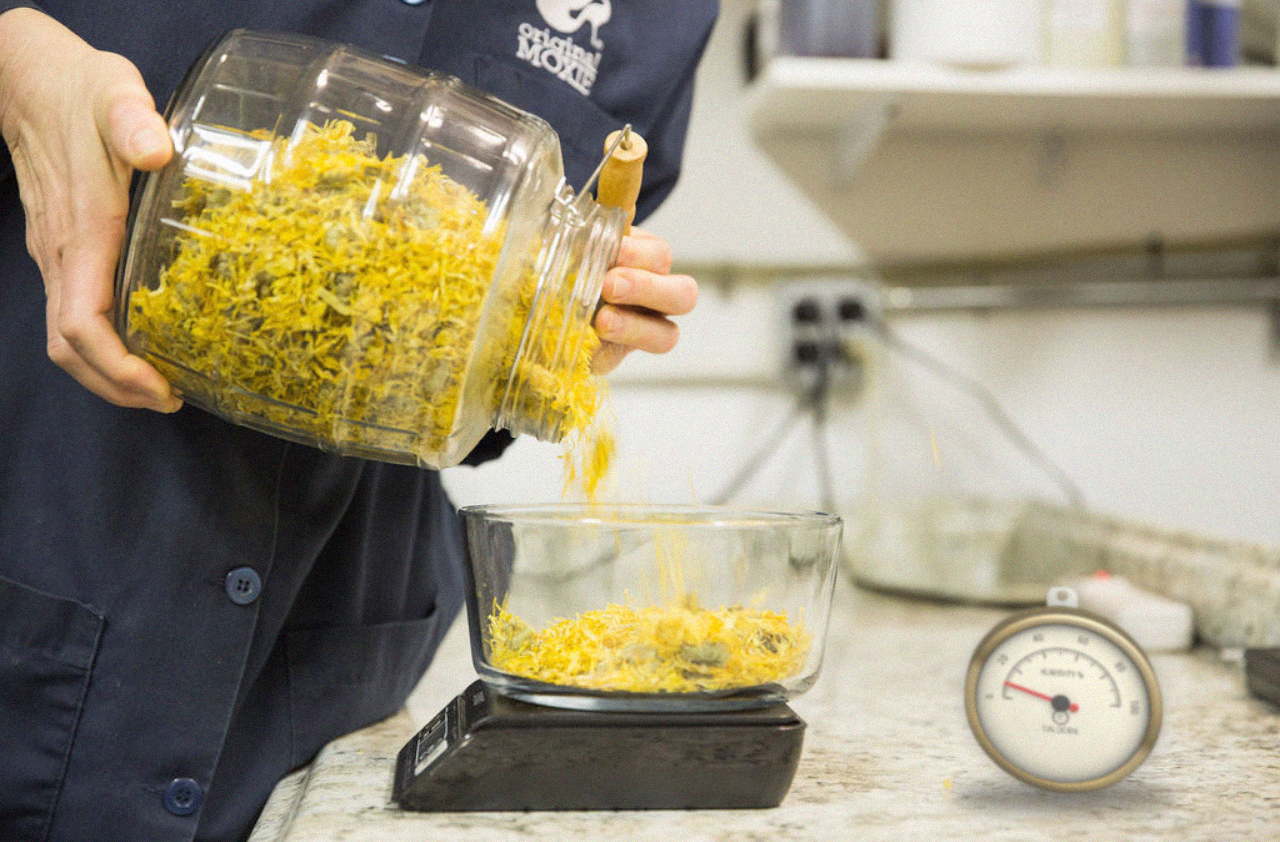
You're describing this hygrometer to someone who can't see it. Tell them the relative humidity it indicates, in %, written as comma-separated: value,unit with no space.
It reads 10,%
